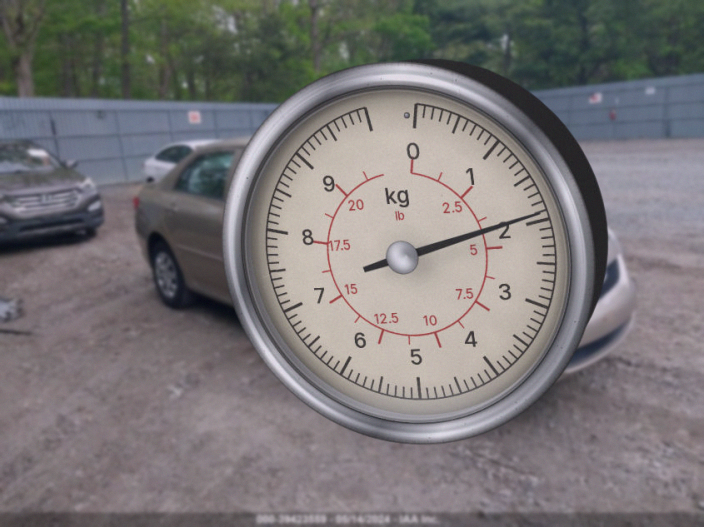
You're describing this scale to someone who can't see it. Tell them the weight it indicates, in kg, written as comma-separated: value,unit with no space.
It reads 1.9,kg
